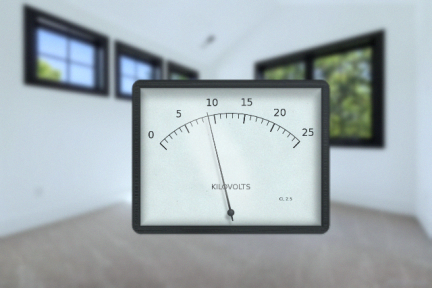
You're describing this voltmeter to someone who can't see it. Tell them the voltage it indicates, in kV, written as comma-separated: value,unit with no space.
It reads 9,kV
